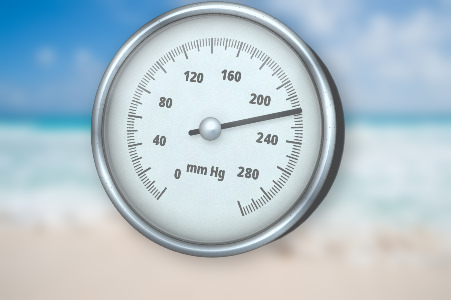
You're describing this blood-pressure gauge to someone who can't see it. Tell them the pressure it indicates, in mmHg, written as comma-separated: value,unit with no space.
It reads 220,mmHg
